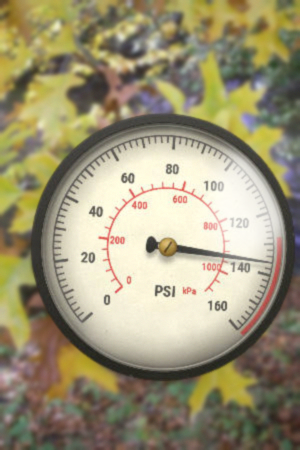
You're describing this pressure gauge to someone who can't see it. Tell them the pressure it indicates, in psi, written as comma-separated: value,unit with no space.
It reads 136,psi
